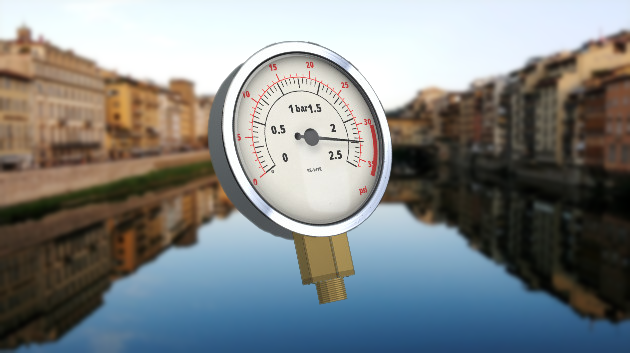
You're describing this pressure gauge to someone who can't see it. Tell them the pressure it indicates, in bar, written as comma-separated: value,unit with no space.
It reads 2.25,bar
